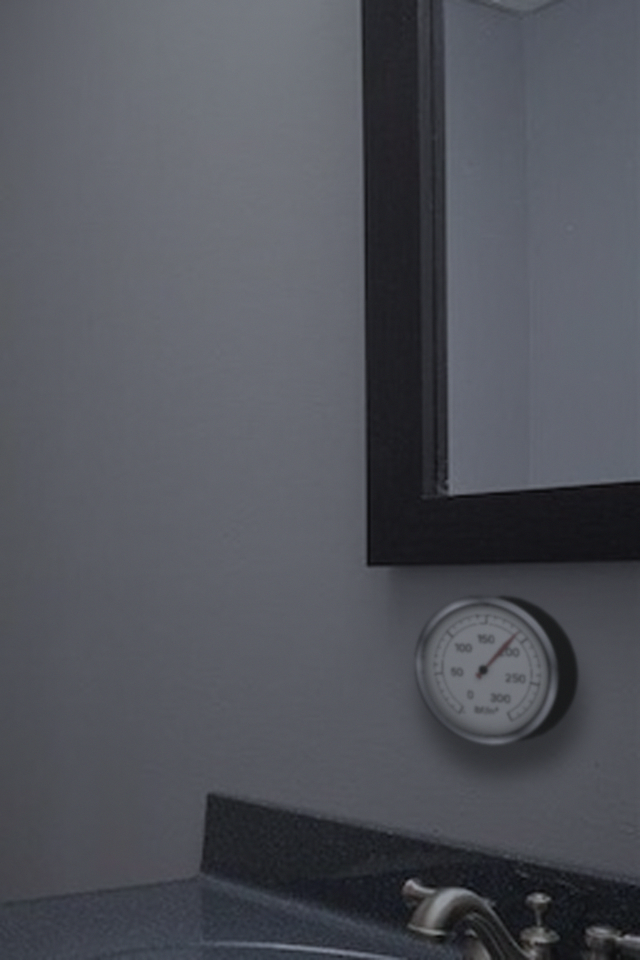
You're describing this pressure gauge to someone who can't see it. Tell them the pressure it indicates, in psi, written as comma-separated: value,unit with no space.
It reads 190,psi
